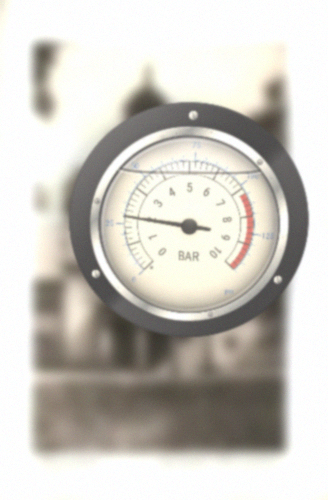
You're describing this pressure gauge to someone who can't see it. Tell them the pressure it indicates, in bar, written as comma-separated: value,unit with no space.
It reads 2,bar
